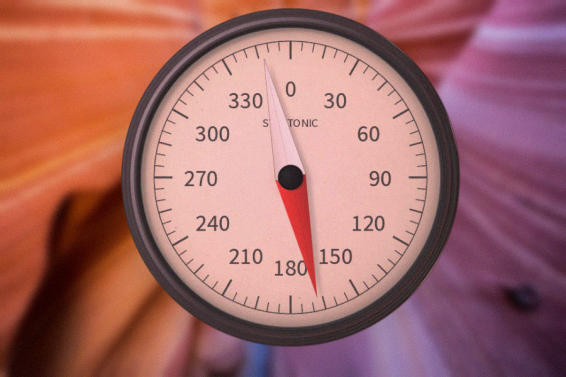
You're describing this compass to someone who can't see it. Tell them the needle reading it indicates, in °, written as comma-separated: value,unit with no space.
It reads 167.5,°
